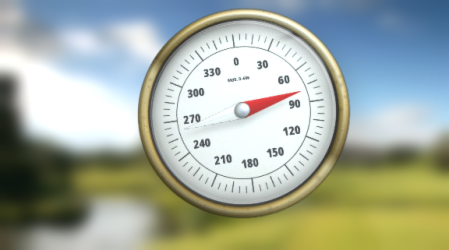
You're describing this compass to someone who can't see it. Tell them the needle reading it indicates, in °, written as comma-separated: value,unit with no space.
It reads 80,°
